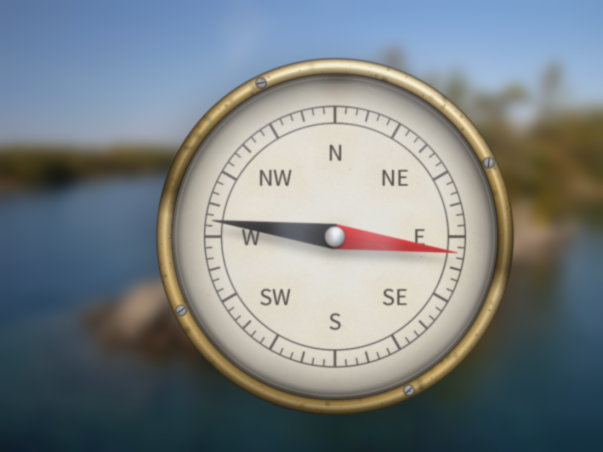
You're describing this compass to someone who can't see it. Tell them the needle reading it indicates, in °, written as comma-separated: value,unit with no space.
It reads 97.5,°
